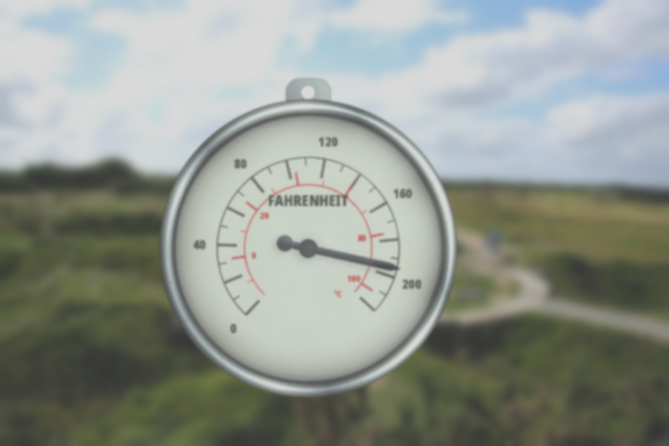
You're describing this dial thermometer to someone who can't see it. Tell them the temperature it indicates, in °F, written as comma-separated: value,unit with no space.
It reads 195,°F
